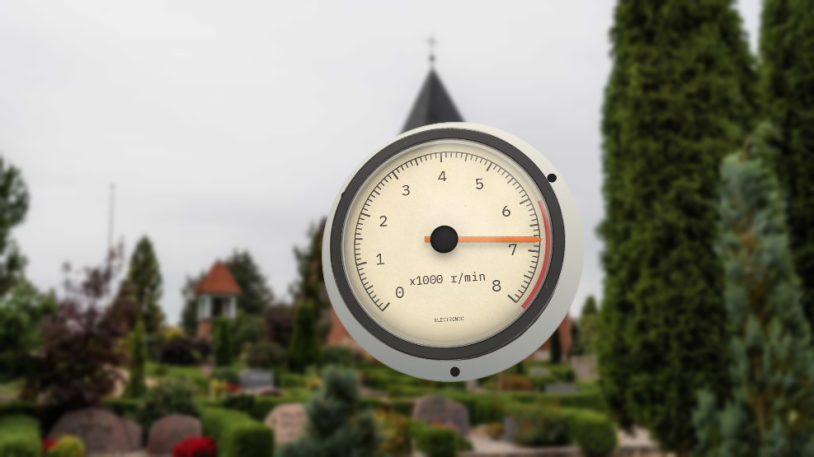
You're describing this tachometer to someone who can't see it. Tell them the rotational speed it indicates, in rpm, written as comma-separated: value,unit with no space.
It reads 6800,rpm
